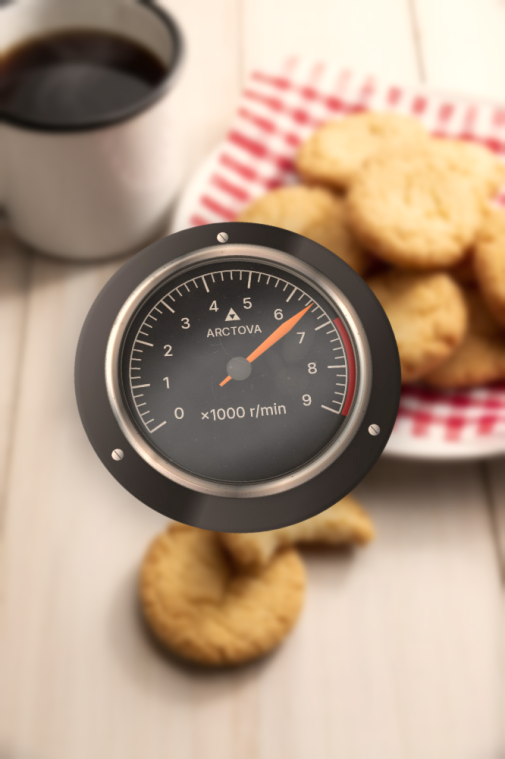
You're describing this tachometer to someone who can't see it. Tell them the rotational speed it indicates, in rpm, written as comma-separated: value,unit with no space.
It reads 6500,rpm
